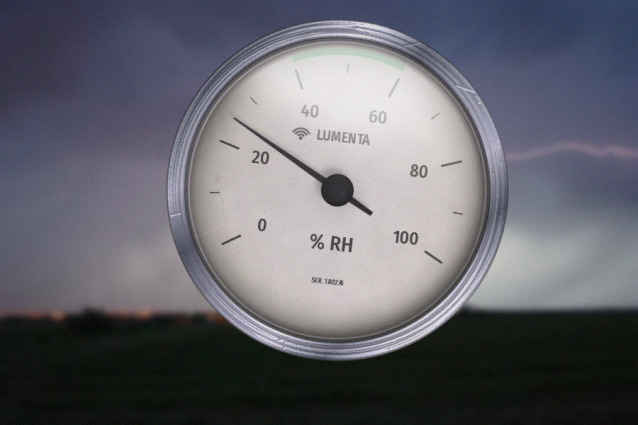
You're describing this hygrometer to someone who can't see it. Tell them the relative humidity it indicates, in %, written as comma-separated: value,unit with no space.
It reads 25,%
